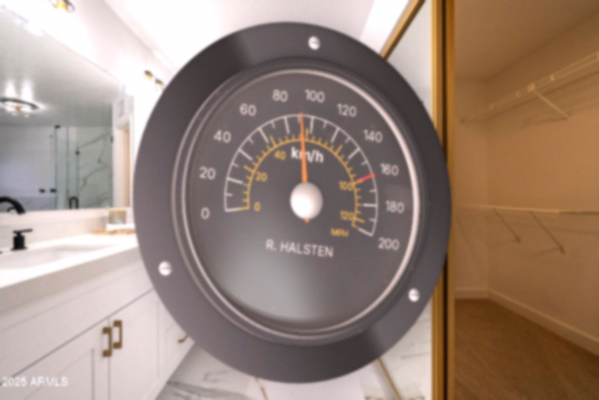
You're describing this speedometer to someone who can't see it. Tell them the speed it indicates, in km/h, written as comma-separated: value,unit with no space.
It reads 90,km/h
